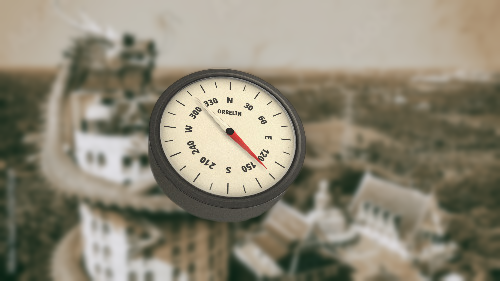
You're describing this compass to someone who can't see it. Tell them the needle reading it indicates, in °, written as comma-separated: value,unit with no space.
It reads 135,°
